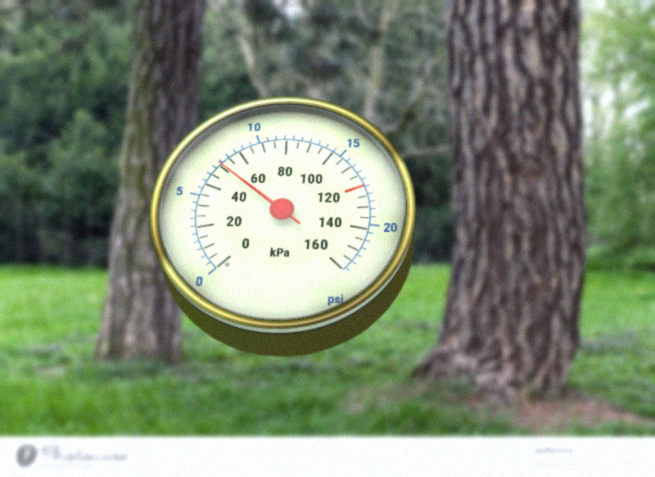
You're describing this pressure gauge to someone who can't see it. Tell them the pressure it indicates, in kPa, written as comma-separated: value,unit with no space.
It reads 50,kPa
